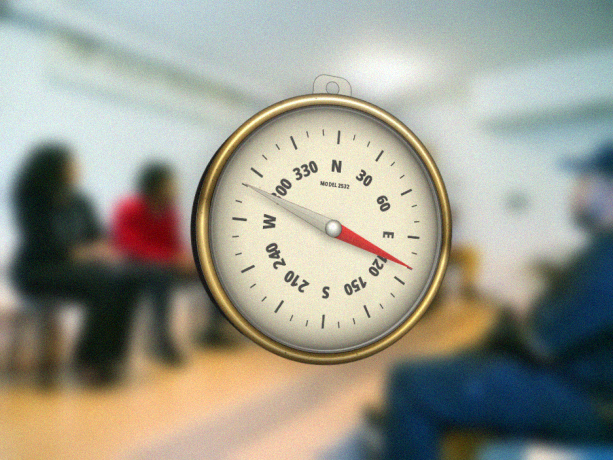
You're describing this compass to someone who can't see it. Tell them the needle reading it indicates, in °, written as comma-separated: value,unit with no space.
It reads 110,°
